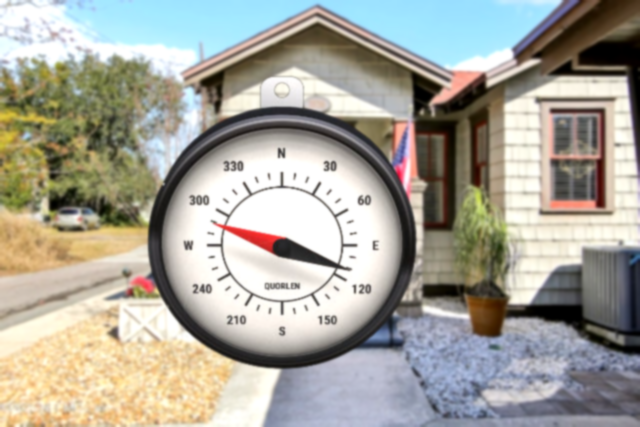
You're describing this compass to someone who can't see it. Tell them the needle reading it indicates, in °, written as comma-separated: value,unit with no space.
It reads 290,°
